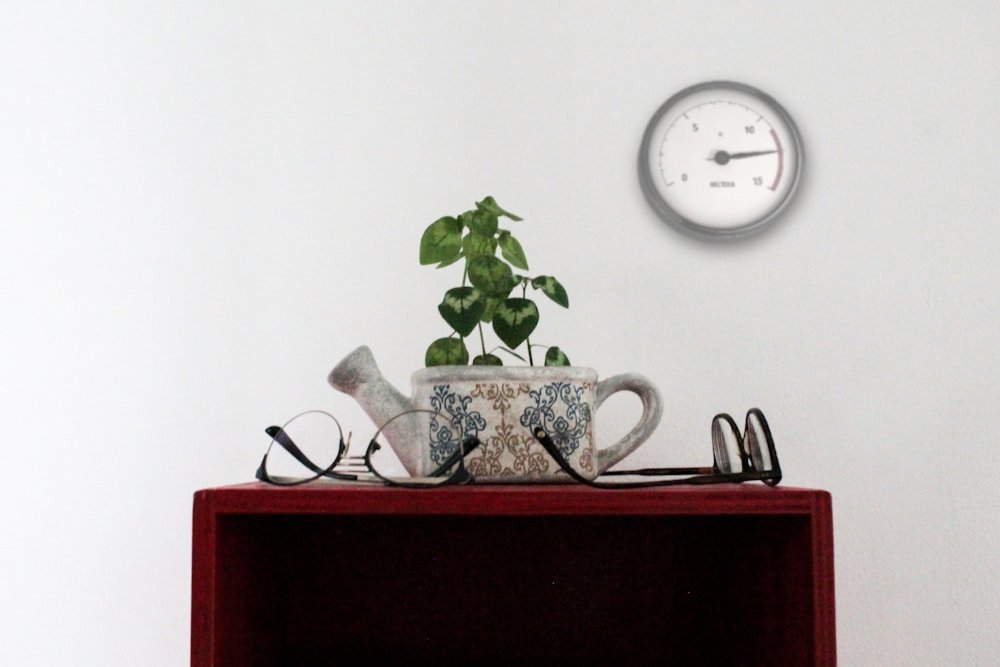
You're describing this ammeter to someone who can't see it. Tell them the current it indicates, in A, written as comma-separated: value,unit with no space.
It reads 12.5,A
